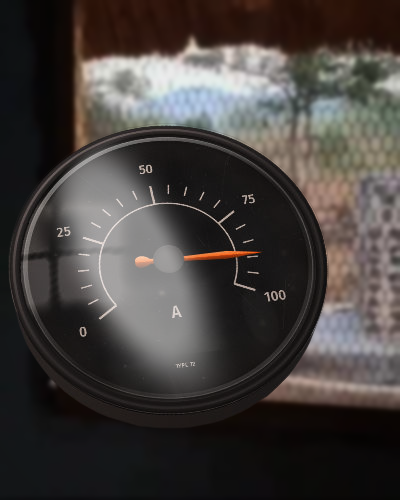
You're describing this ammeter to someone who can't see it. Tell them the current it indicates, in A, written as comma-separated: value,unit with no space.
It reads 90,A
